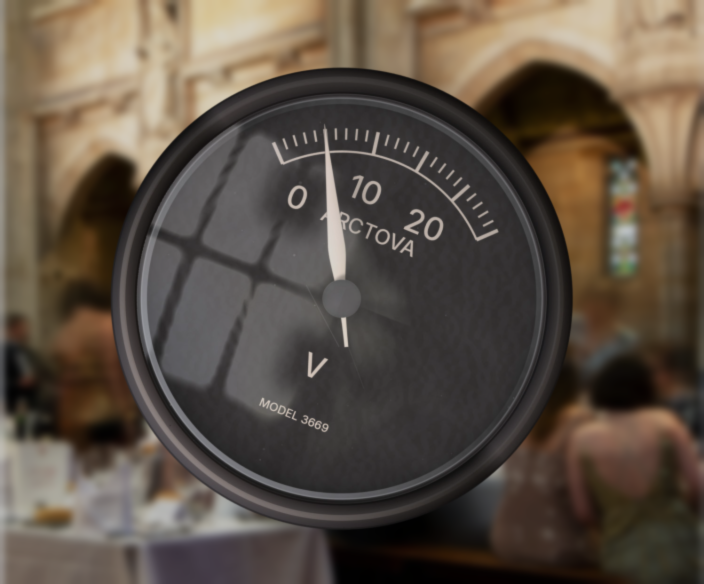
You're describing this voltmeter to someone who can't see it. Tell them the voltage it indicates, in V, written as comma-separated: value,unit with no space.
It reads 5,V
